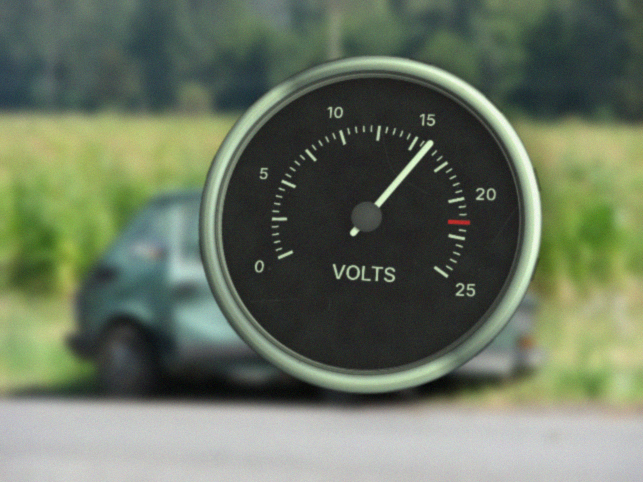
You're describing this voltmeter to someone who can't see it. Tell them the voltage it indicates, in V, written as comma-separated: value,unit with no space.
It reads 16,V
